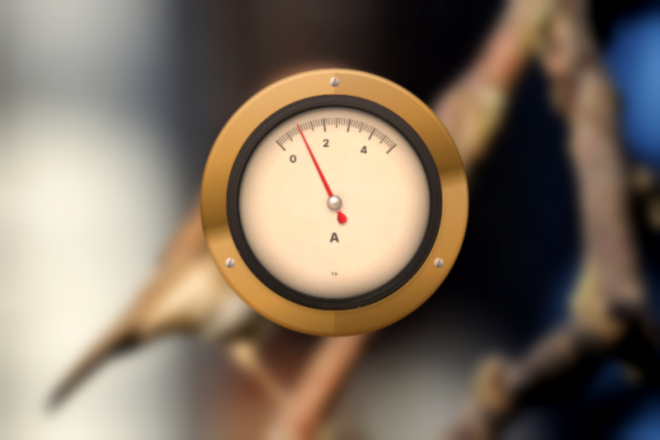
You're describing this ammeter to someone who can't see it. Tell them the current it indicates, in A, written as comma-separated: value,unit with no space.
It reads 1,A
